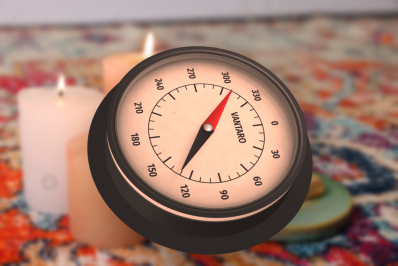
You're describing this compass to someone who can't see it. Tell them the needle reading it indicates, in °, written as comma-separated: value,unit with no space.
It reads 310,°
